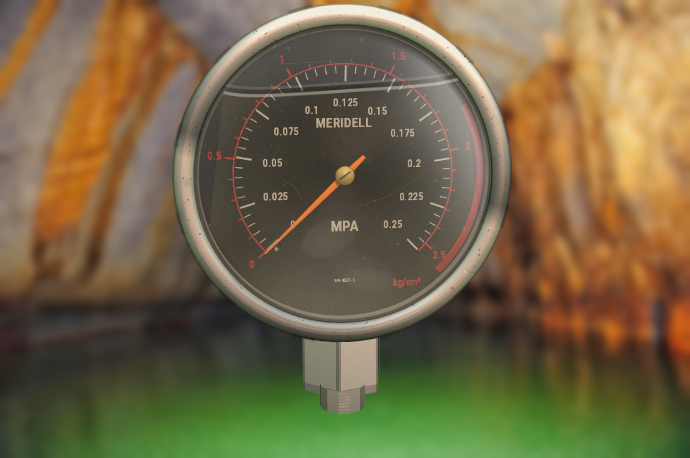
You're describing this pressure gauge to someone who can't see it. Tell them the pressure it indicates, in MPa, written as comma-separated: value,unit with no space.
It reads 0,MPa
